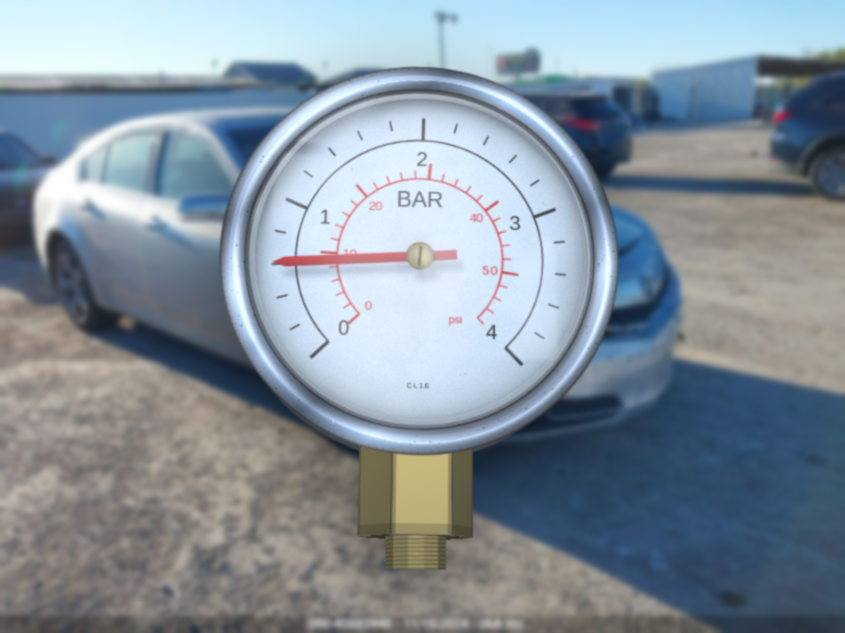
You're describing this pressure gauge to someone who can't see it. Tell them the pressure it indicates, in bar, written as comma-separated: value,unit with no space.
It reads 0.6,bar
